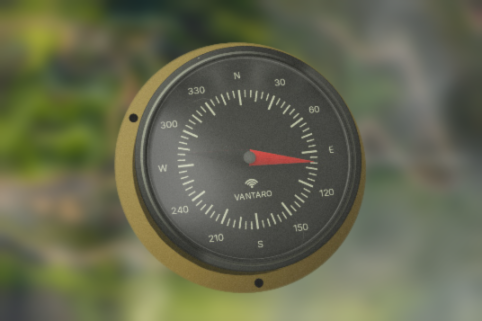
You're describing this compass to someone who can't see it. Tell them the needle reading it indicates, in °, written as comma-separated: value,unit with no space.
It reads 100,°
